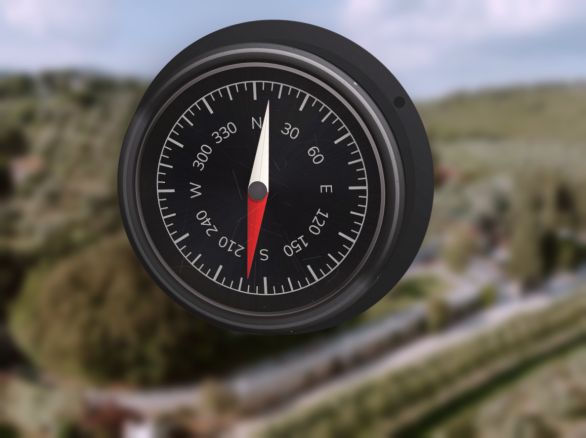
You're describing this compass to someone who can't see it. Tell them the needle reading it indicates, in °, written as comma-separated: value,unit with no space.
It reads 190,°
